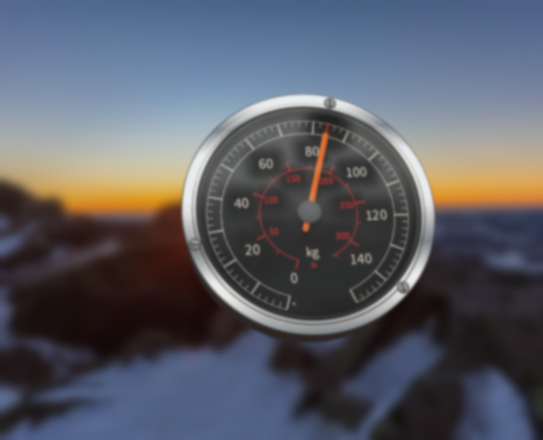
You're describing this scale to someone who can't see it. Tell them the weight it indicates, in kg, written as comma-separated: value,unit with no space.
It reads 84,kg
